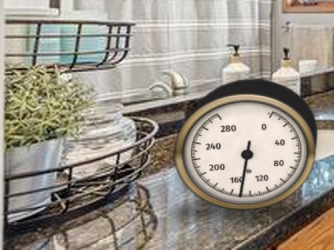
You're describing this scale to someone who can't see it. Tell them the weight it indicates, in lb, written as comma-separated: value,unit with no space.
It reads 150,lb
